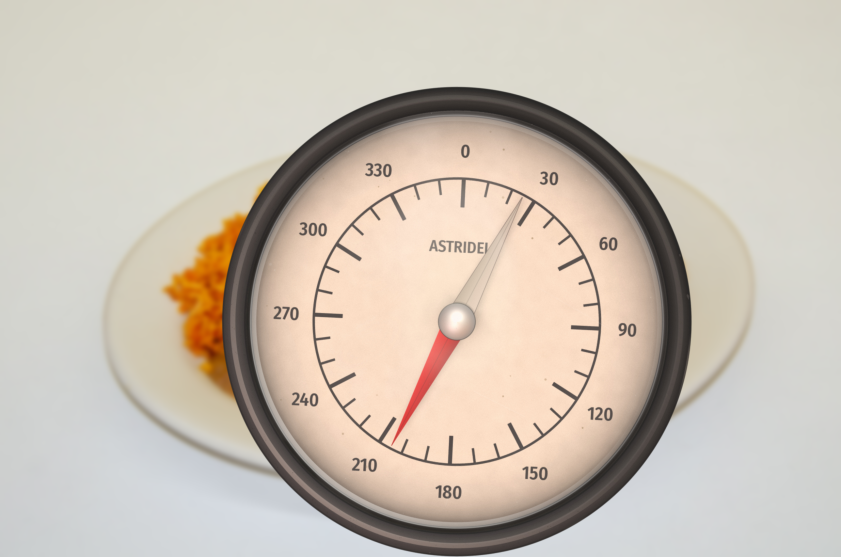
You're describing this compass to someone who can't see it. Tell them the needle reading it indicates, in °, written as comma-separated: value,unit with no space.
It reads 205,°
